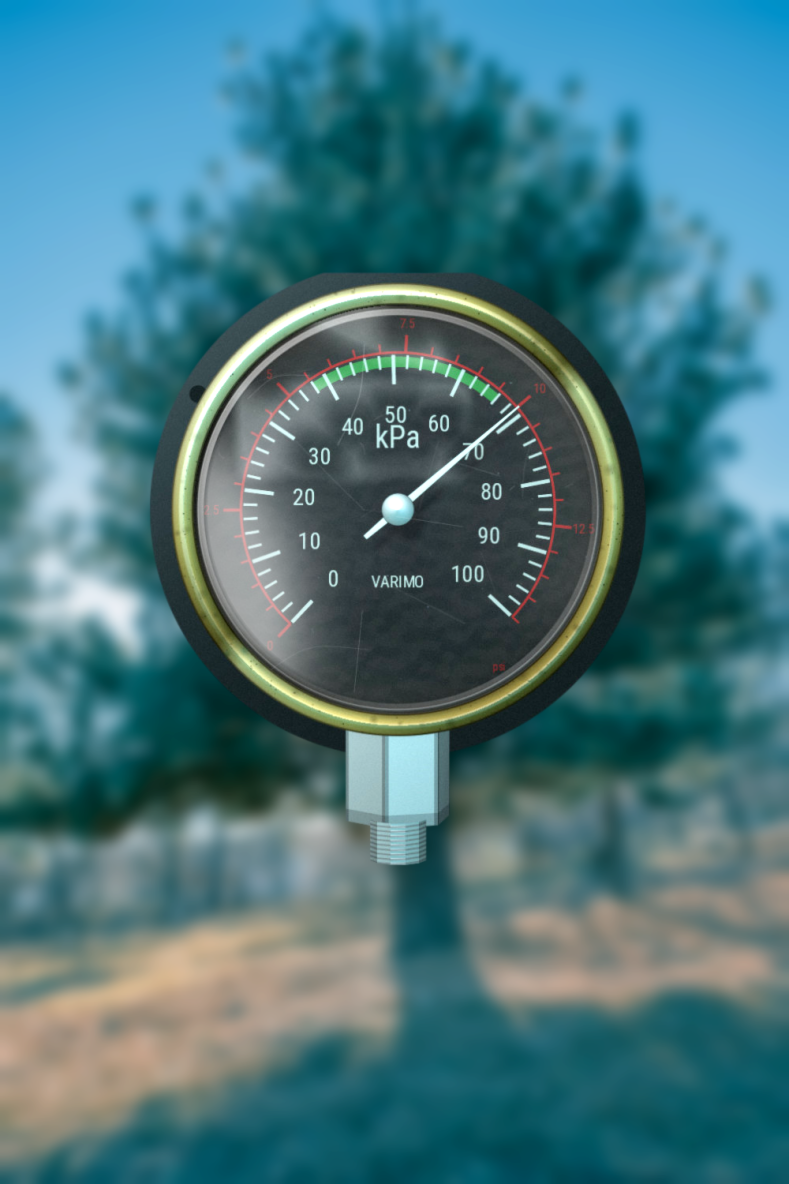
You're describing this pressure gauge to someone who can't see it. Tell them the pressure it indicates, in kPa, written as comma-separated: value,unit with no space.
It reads 69,kPa
